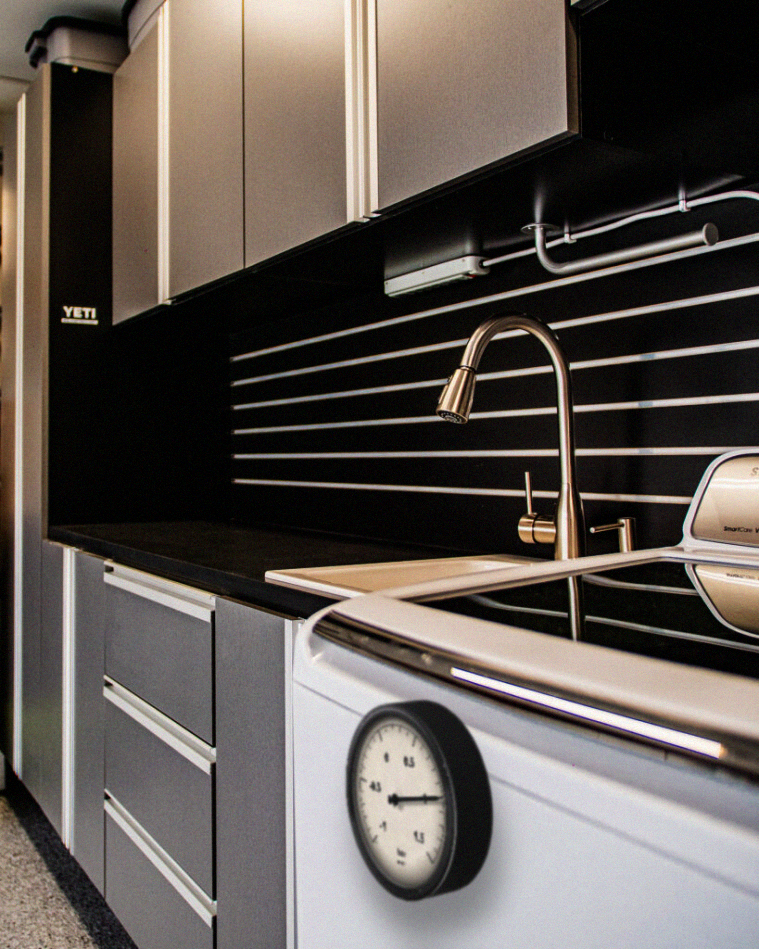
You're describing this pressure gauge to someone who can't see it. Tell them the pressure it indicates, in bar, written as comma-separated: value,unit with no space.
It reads 1,bar
